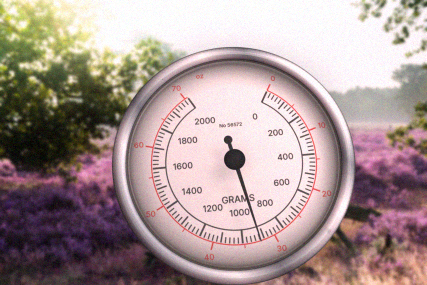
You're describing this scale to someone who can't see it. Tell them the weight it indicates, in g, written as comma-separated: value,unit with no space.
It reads 920,g
